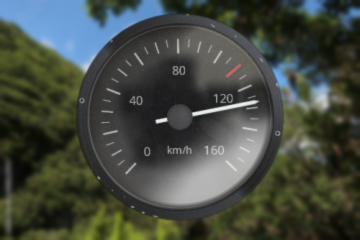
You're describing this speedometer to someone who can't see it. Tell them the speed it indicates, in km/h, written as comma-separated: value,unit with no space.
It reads 127.5,km/h
